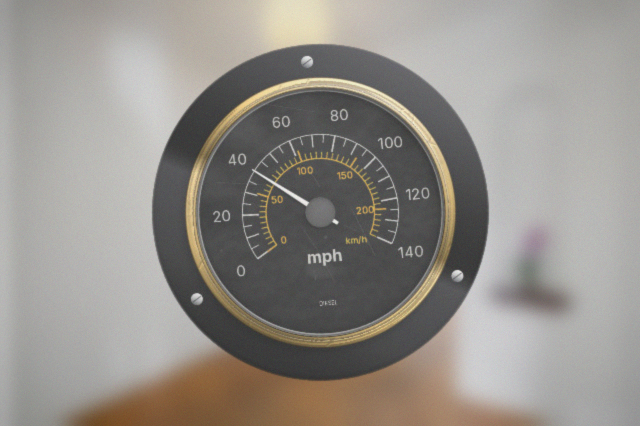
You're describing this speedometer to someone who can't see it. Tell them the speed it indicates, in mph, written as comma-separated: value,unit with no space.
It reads 40,mph
